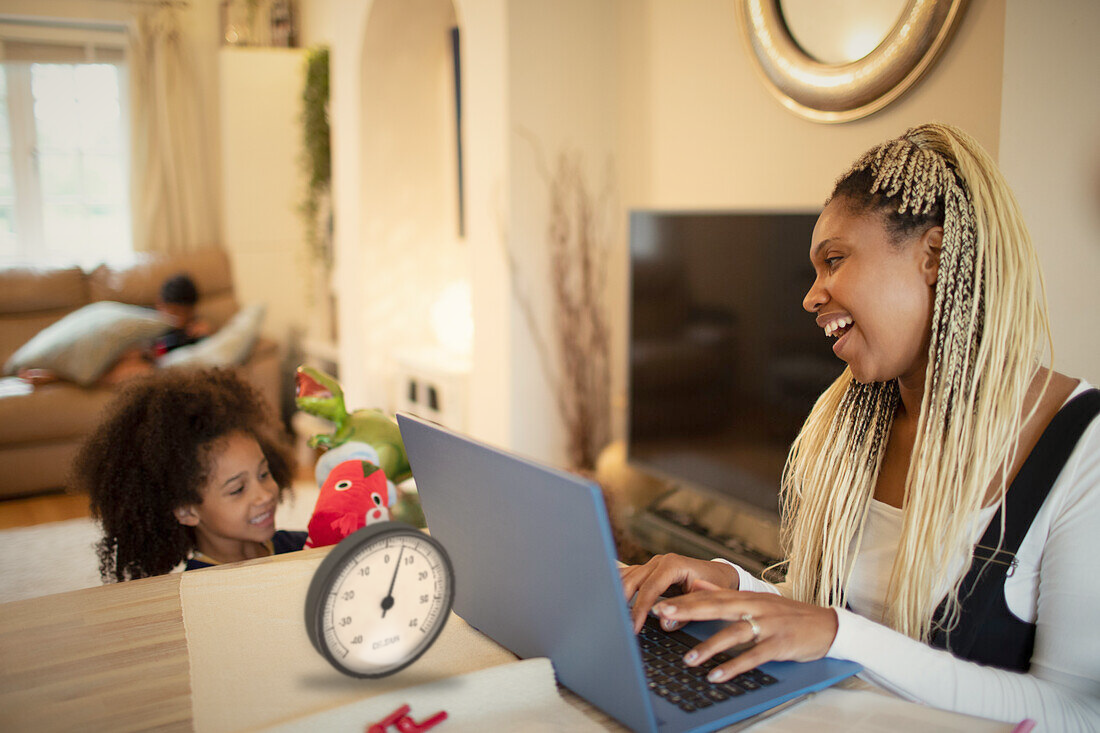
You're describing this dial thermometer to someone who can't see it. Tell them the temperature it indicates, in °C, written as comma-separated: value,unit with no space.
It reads 5,°C
